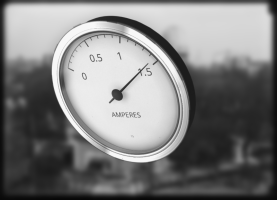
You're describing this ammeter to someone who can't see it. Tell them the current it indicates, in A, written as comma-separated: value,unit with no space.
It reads 1.45,A
